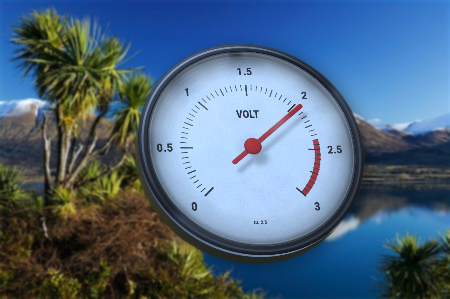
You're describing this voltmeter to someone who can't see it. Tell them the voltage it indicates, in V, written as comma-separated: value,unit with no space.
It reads 2.05,V
